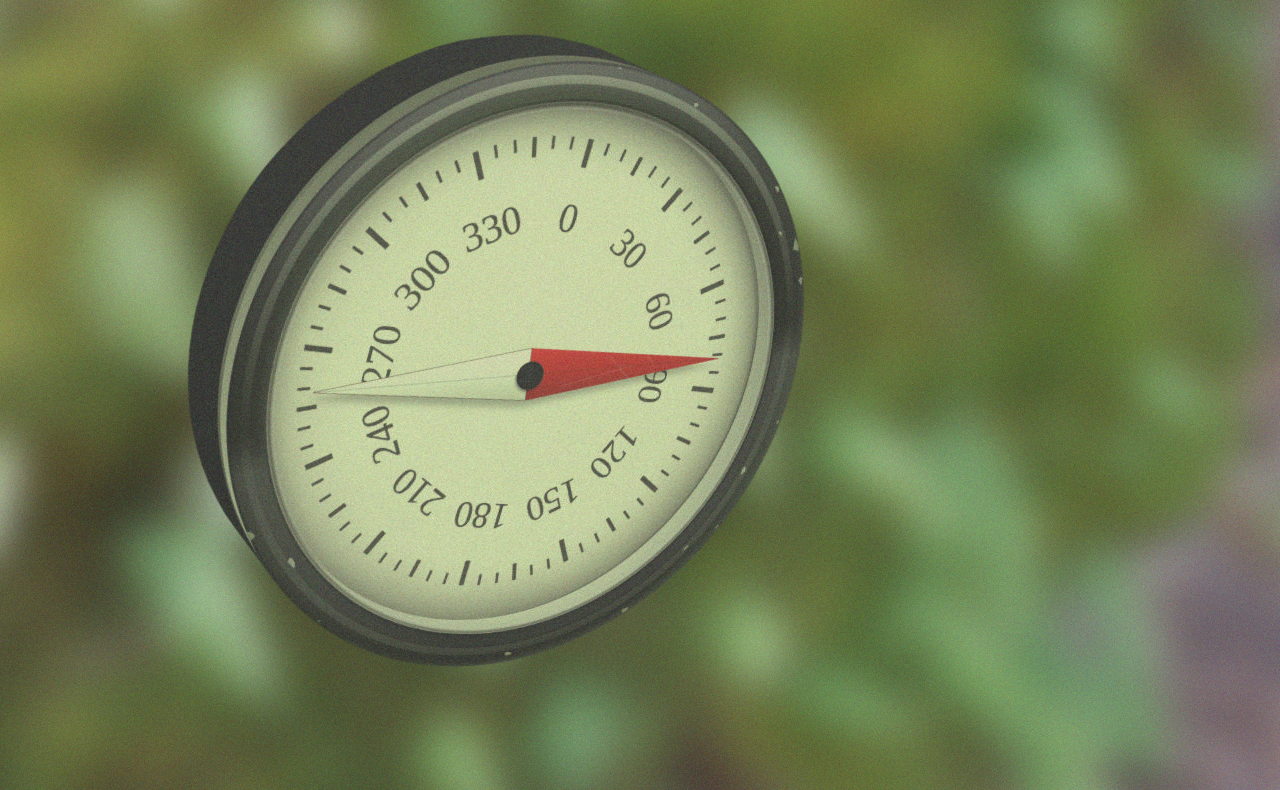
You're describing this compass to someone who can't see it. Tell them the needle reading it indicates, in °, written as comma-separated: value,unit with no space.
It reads 80,°
